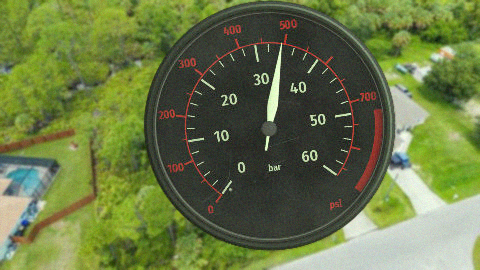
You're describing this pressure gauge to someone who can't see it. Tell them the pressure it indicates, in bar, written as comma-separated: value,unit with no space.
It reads 34,bar
